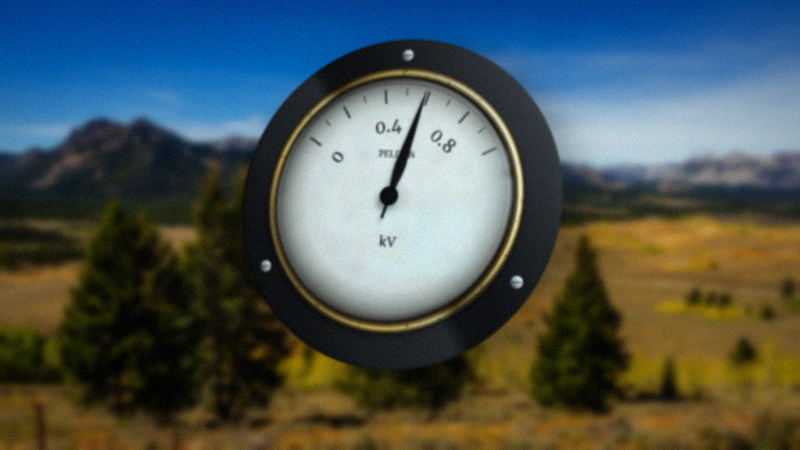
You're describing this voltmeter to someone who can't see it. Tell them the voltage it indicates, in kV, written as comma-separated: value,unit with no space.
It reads 0.6,kV
